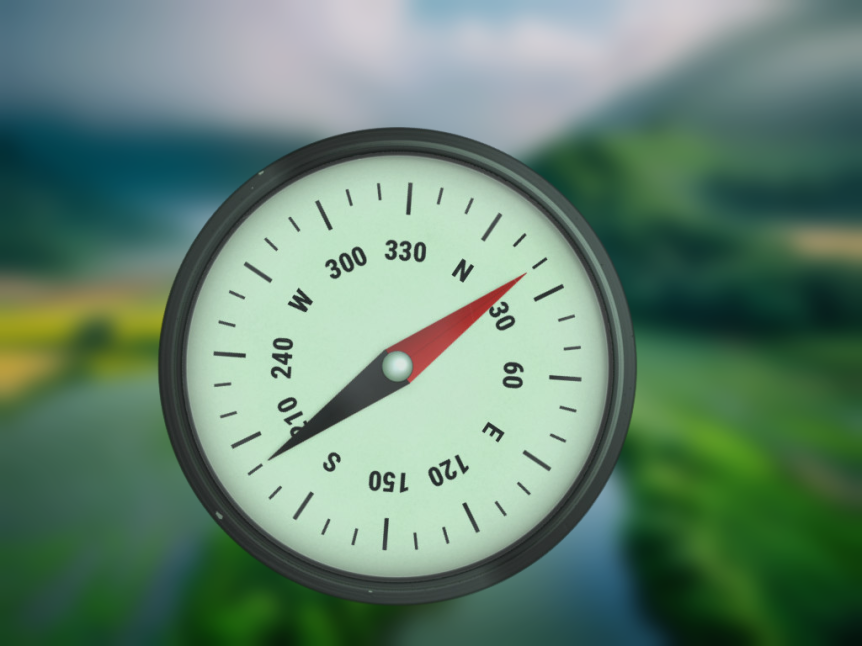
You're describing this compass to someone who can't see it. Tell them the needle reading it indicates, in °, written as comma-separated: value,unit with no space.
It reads 20,°
